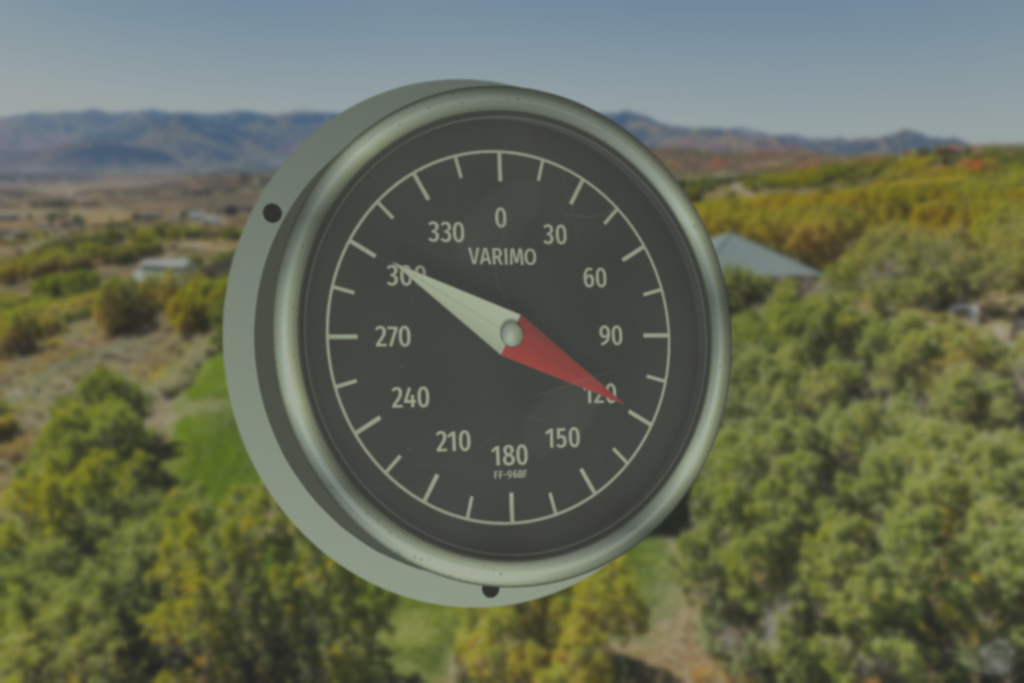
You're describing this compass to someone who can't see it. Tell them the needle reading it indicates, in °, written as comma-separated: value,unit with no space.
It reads 120,°
